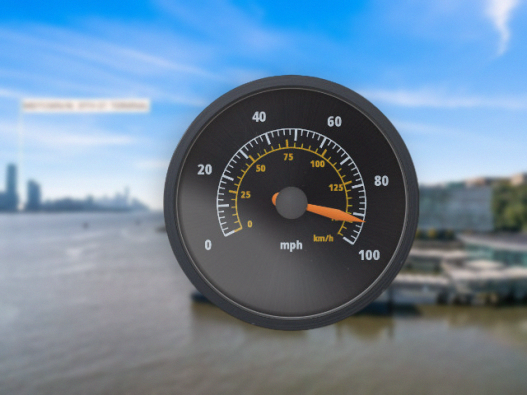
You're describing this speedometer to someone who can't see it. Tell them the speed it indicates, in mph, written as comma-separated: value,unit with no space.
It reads 92,mph
